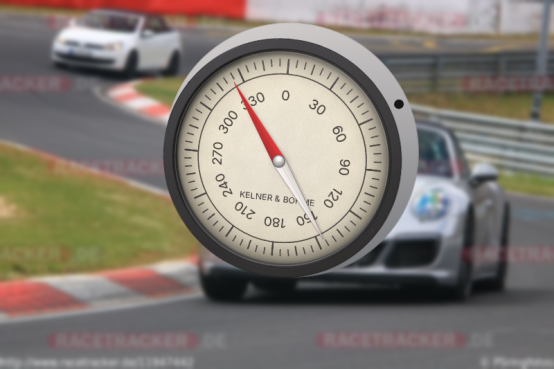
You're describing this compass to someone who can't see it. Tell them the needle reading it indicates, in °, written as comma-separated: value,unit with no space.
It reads 325,°
